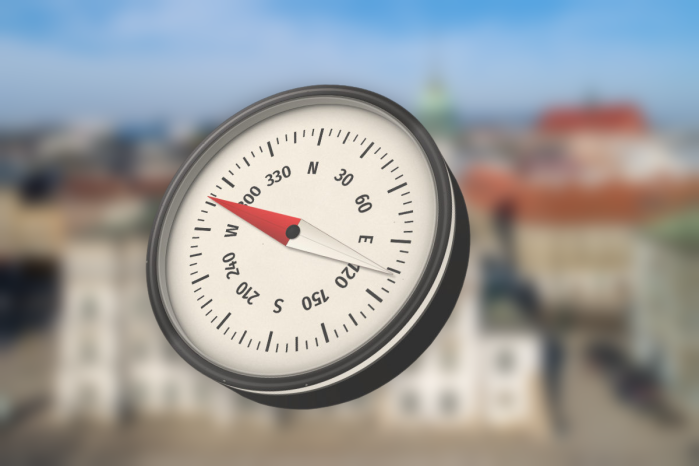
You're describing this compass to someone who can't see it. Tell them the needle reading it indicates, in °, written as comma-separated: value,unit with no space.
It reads 287.5,°
